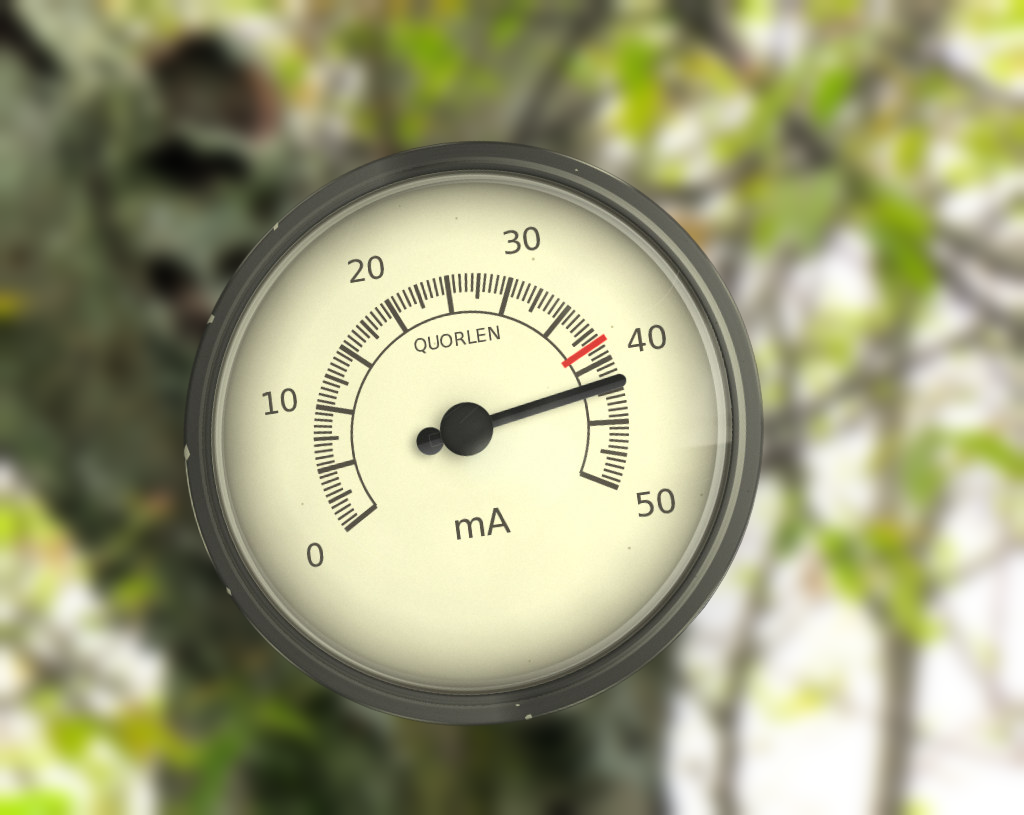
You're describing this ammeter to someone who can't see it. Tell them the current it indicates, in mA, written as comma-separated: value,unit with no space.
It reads 42,mA
